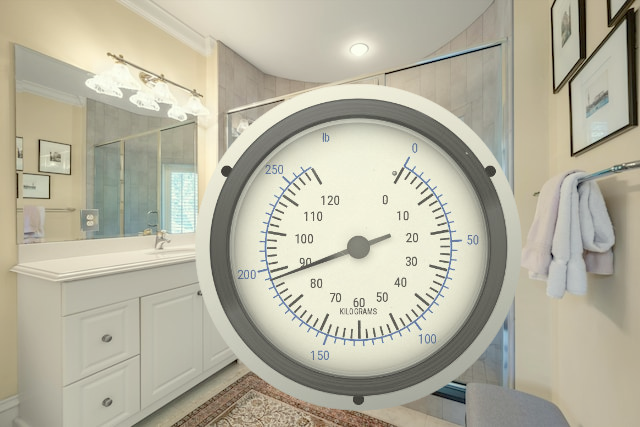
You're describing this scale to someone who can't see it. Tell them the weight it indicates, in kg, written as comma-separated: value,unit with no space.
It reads 88,kg
